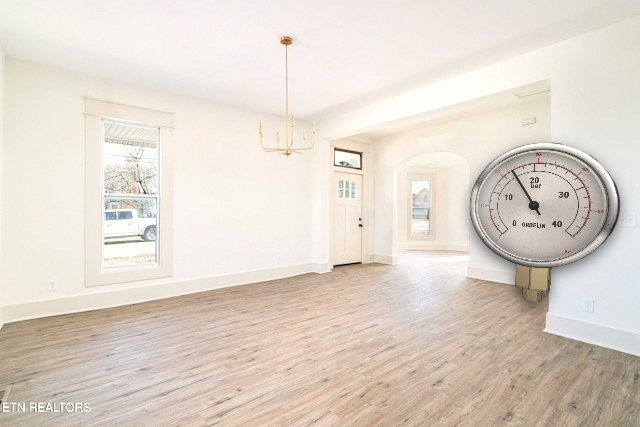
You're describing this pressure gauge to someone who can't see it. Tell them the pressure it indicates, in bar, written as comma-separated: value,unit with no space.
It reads 16,bar
